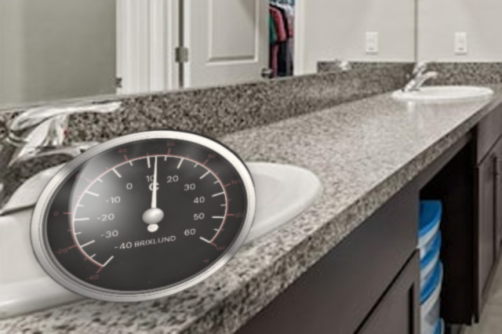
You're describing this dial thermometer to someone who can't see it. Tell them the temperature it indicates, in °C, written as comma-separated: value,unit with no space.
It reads 12.5,°C
